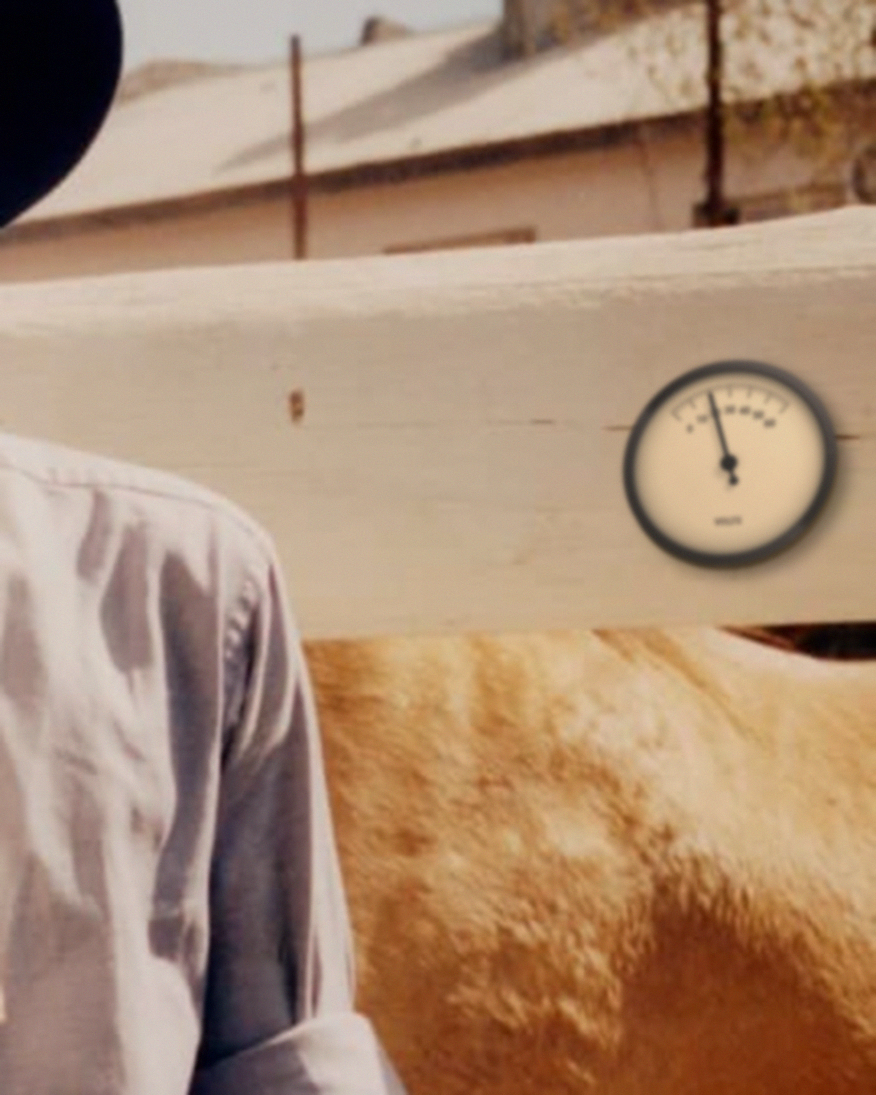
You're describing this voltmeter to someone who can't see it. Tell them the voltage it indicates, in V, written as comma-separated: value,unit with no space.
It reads 20,V
